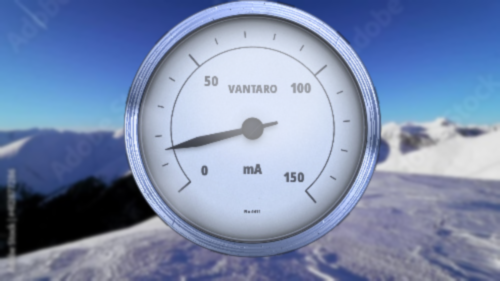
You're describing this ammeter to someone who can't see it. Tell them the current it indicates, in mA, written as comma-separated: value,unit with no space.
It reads 15,mA
